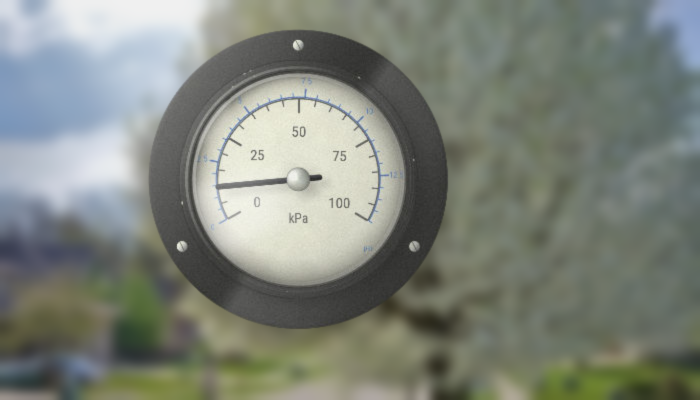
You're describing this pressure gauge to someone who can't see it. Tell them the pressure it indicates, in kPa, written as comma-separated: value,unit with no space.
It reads 10,kPa
